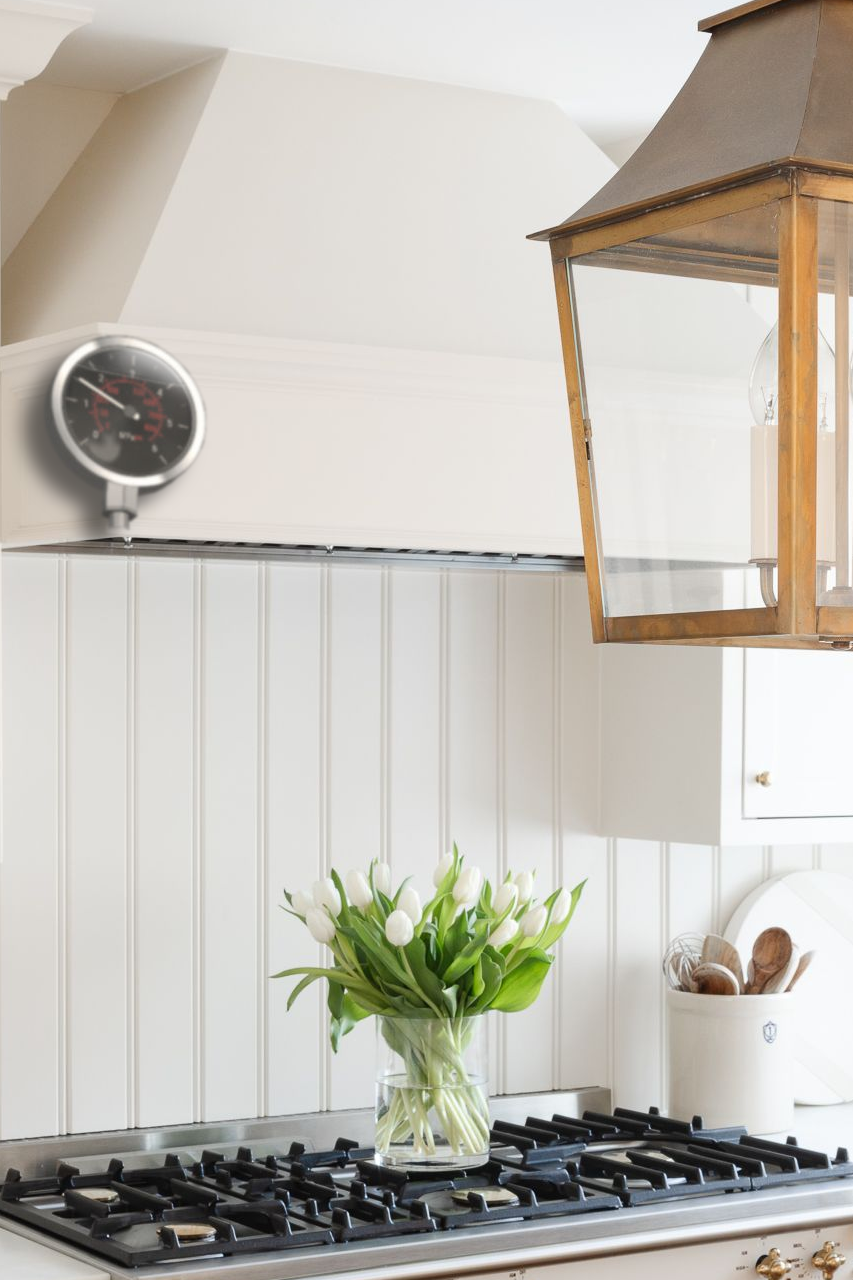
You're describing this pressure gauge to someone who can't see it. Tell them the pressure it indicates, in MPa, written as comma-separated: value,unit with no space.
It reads 1.5,MPa
